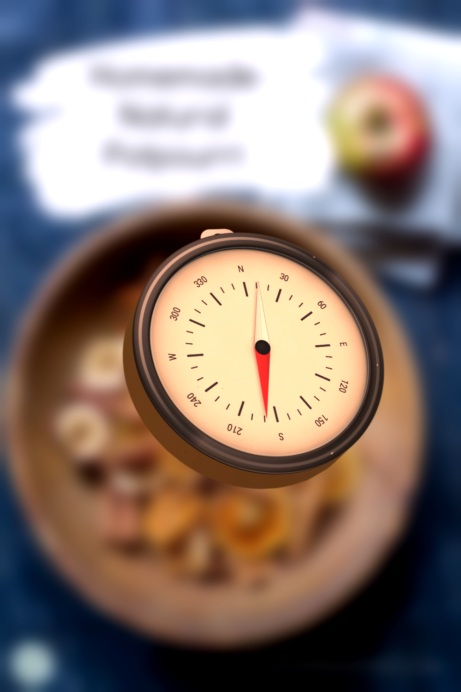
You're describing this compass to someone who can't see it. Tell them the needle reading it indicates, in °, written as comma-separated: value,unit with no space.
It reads 190,°
